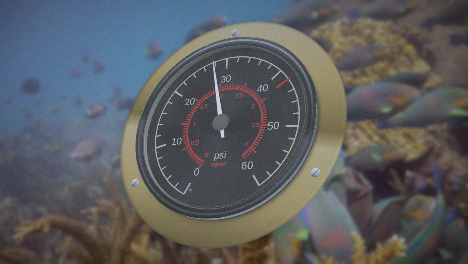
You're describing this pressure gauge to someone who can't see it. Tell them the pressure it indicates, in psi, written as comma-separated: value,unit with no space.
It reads 28,psi
